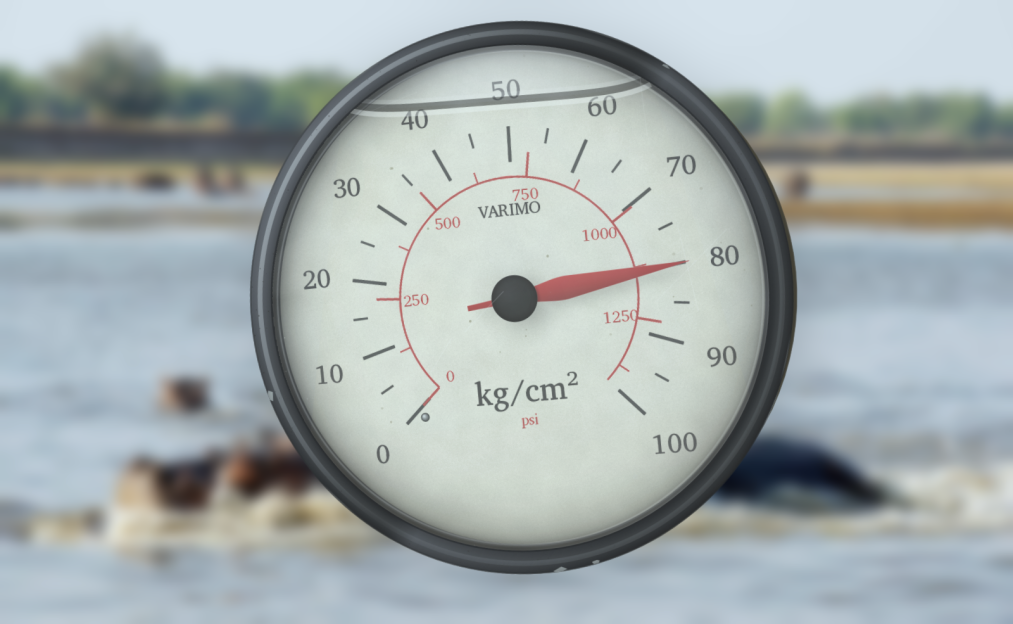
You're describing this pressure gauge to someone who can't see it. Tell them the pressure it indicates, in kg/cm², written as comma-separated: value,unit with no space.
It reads 80,kg/cm²
